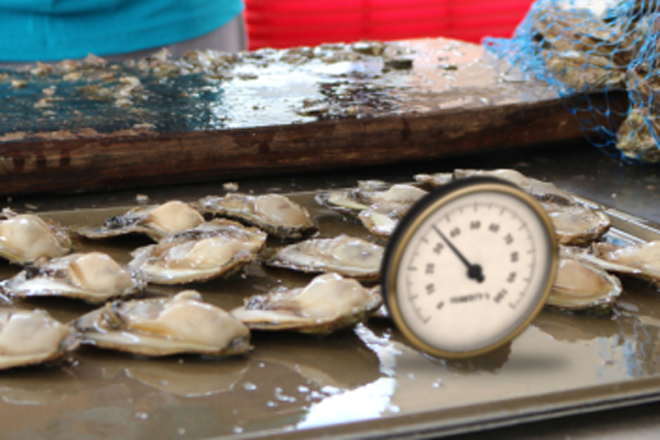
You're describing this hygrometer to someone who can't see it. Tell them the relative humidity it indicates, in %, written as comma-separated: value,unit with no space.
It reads 35,%
